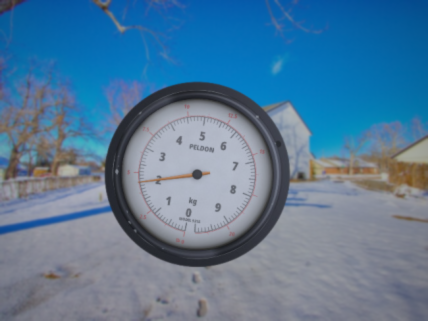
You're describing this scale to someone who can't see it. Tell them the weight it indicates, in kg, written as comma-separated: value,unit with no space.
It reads 2,kg
